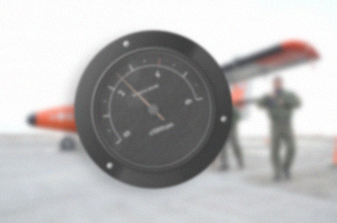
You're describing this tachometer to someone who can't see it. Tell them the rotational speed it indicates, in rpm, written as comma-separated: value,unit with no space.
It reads 2500,rpm
